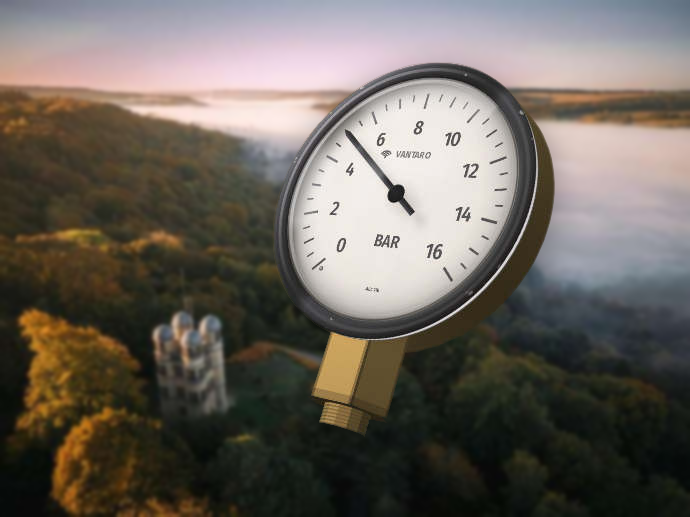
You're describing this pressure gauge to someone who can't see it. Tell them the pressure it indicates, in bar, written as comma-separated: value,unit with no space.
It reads 5,bar
